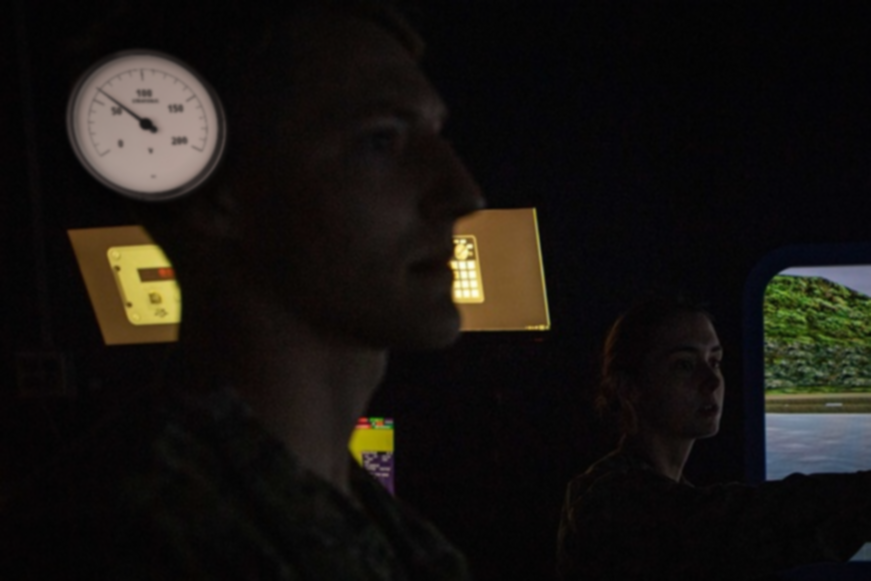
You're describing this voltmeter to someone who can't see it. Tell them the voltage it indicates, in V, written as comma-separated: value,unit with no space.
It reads 60,V
